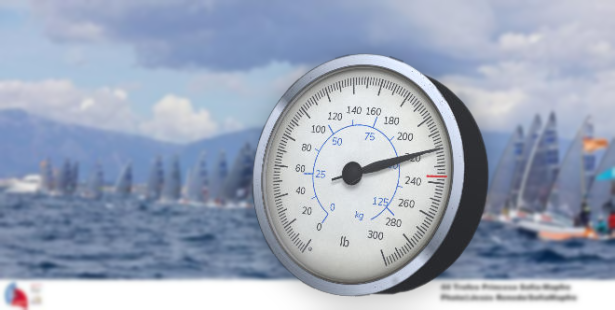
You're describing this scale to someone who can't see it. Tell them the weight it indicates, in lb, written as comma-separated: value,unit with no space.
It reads 220,lb
